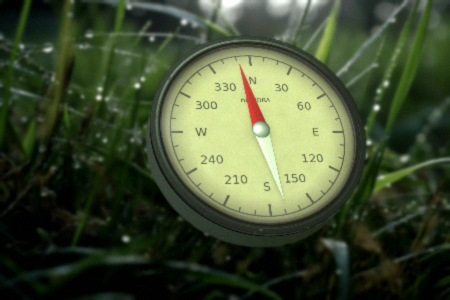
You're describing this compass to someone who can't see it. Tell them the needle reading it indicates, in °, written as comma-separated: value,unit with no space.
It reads 350,°
